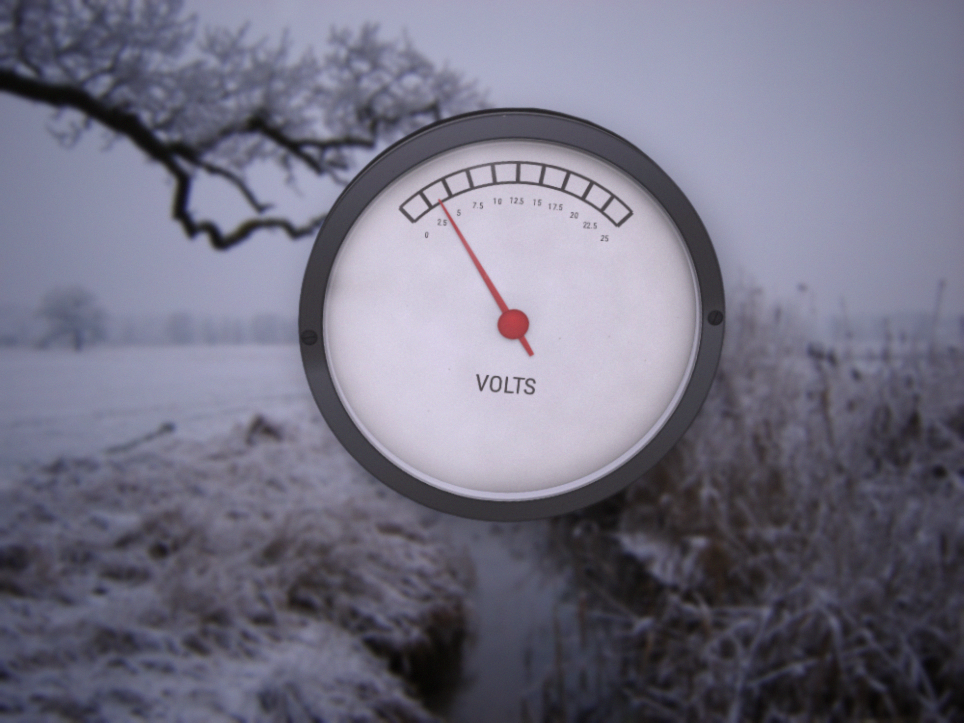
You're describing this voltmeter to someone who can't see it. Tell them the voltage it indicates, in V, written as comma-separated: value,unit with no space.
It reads 3.75,V
